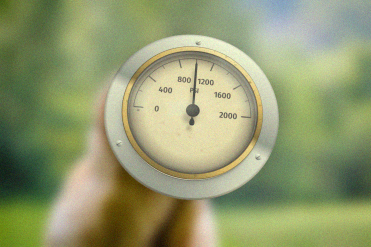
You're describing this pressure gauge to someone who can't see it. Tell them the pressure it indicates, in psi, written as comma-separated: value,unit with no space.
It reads 1000,psi
